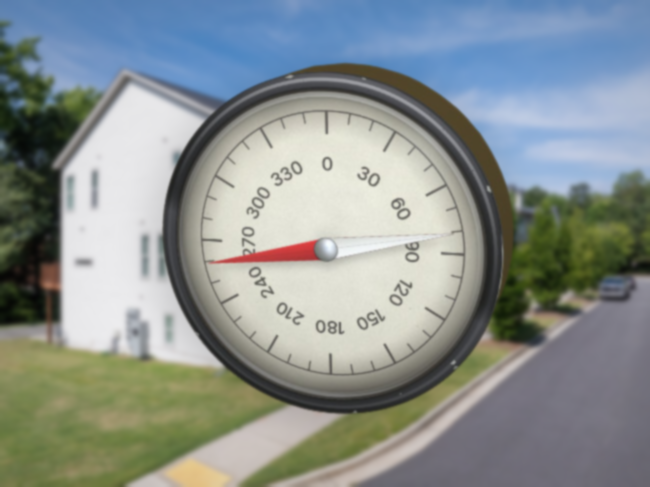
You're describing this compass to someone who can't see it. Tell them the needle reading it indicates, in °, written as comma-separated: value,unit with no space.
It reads 260,°
